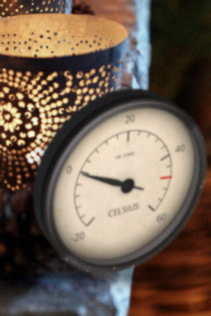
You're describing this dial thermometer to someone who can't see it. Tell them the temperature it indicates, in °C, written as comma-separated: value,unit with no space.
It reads 0,°C
